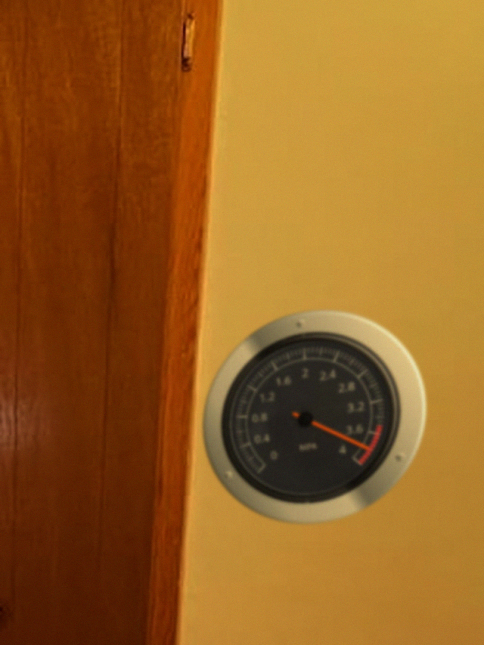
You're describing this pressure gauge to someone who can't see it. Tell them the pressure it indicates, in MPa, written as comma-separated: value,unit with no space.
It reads 3.8,MPa
